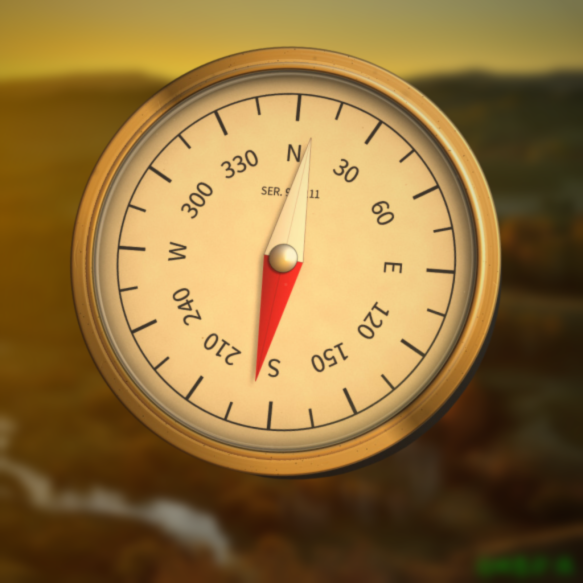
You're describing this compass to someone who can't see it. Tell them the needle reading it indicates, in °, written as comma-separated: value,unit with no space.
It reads 187.5,°
